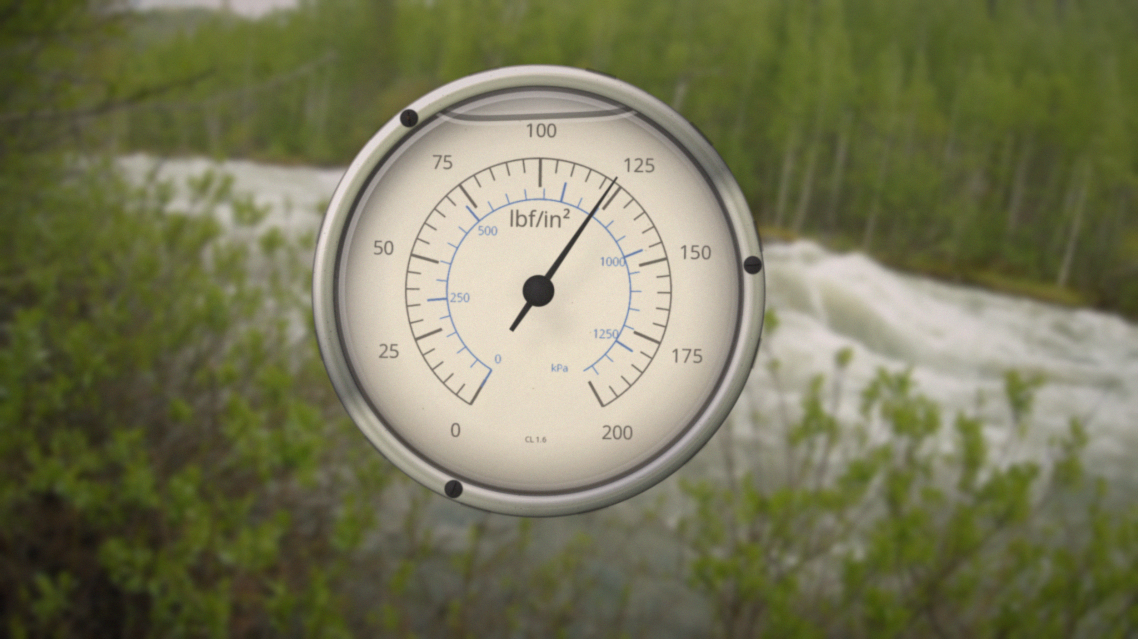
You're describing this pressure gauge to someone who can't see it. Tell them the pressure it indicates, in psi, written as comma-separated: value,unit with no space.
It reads 122.5,psi
